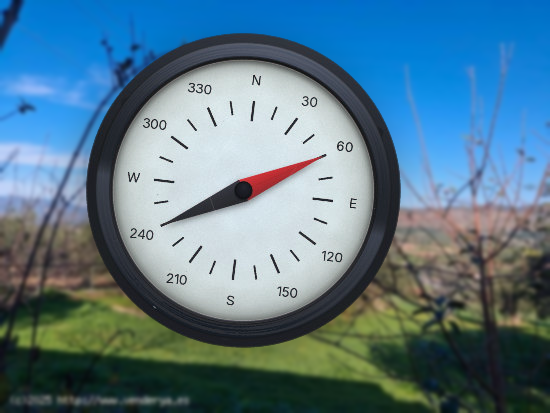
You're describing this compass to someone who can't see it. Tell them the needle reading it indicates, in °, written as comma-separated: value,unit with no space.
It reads 60,°
